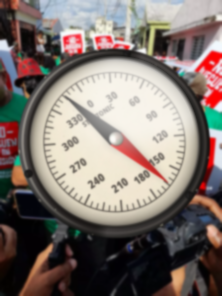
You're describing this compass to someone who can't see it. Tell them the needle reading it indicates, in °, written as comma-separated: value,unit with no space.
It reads 165,°
